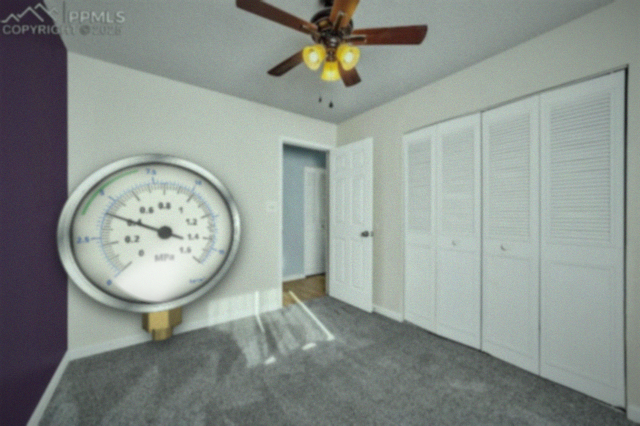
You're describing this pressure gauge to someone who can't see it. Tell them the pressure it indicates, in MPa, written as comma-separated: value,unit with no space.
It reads 0.4,MPa
